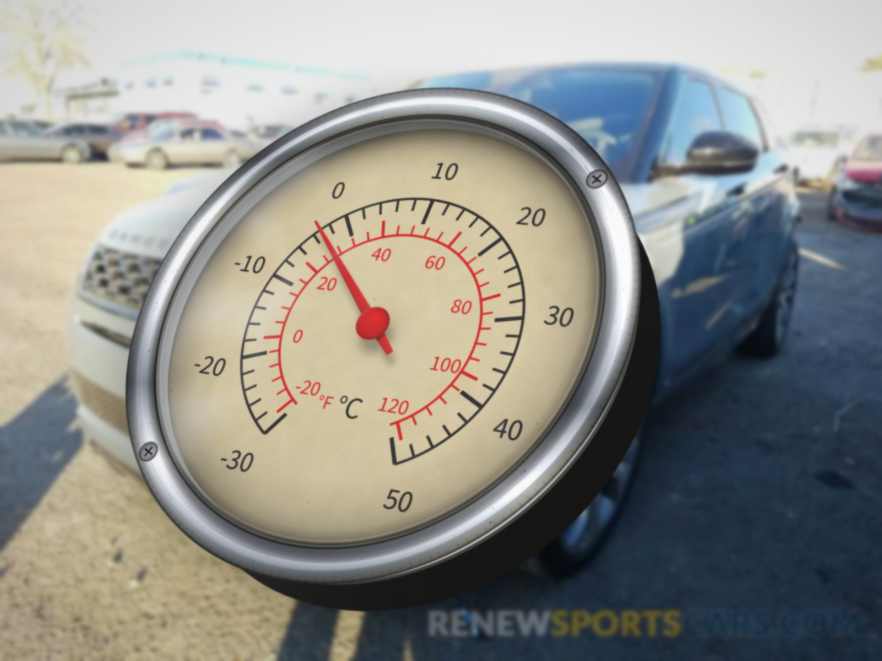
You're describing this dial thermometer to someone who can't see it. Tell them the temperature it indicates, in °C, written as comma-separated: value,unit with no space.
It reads -3,°C
